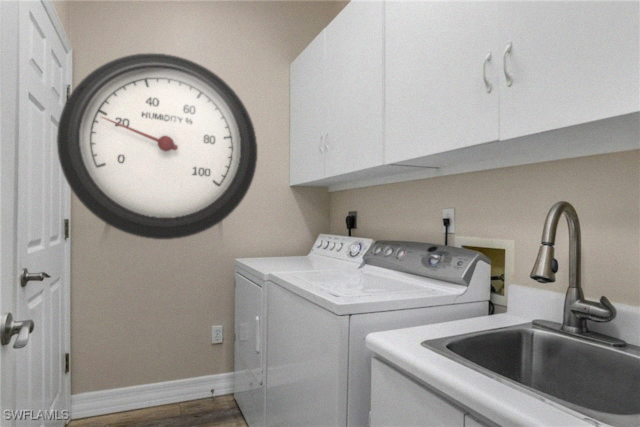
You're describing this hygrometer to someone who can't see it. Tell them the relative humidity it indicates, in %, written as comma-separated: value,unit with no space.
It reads 18,%
